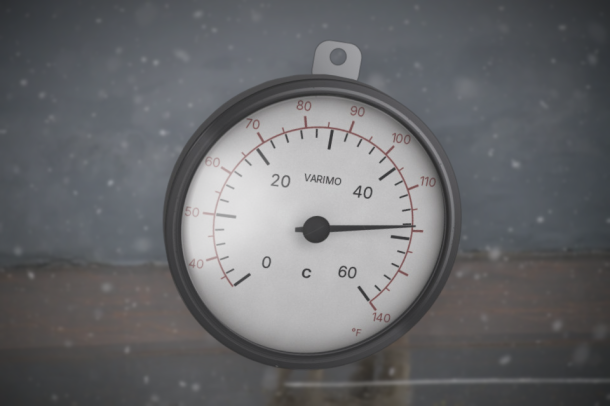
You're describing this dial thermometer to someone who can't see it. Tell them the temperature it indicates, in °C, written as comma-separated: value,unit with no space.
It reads 48,°C
